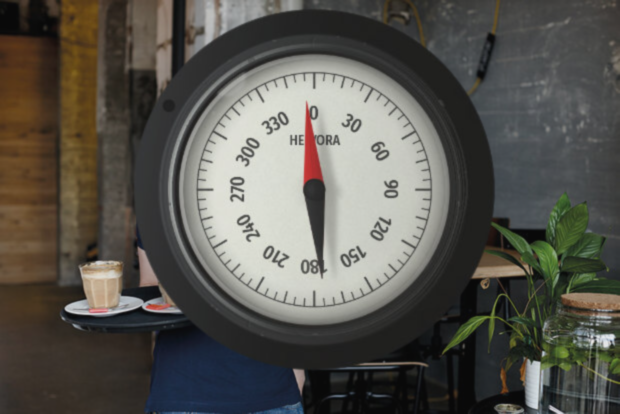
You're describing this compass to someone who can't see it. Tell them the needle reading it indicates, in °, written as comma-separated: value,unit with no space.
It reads 355,°
